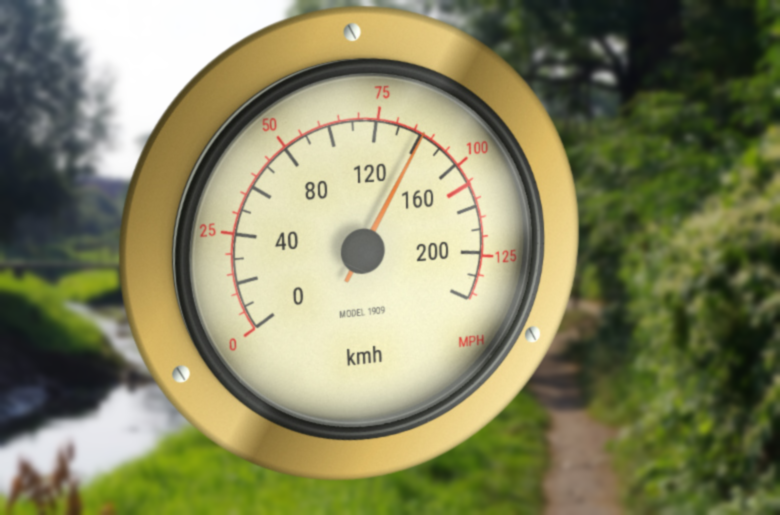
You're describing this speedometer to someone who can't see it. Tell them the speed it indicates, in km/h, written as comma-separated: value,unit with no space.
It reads 140,km/h
